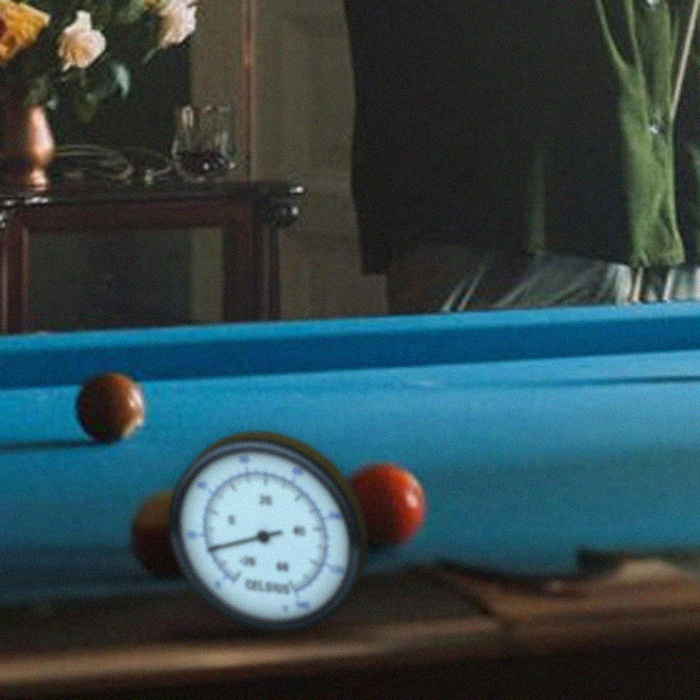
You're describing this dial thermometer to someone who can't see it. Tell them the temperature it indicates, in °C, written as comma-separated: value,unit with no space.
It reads -10,°C
